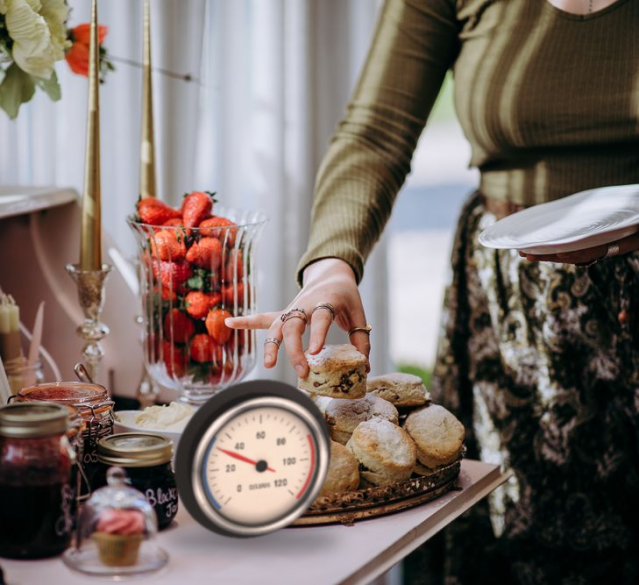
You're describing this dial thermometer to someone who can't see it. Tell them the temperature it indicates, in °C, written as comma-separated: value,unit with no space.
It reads 32,°C
